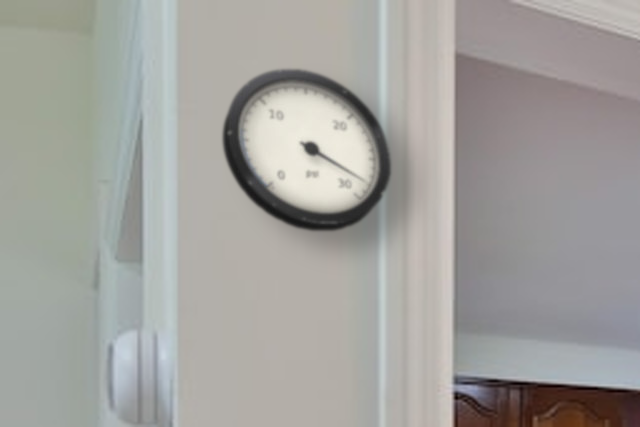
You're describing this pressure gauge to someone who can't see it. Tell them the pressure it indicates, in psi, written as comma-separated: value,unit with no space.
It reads 28,psi
